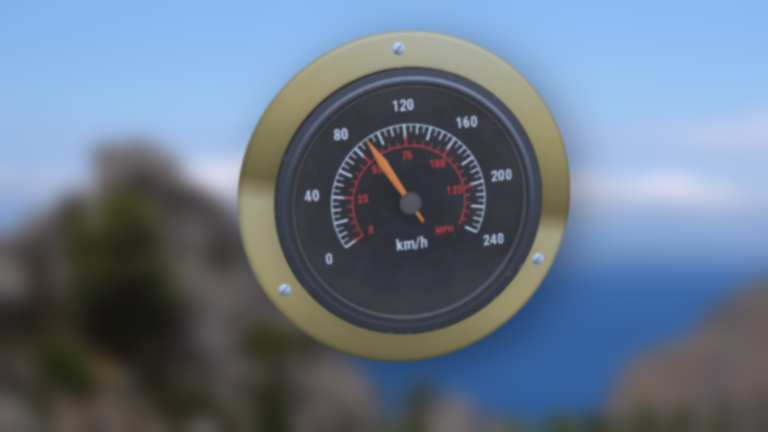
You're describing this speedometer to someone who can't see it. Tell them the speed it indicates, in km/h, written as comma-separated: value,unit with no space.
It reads 90,km/h
